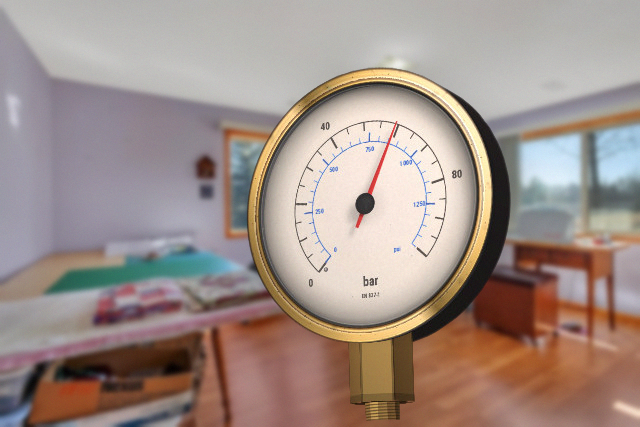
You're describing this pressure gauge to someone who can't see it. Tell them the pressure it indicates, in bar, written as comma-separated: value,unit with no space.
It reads 60,bar
